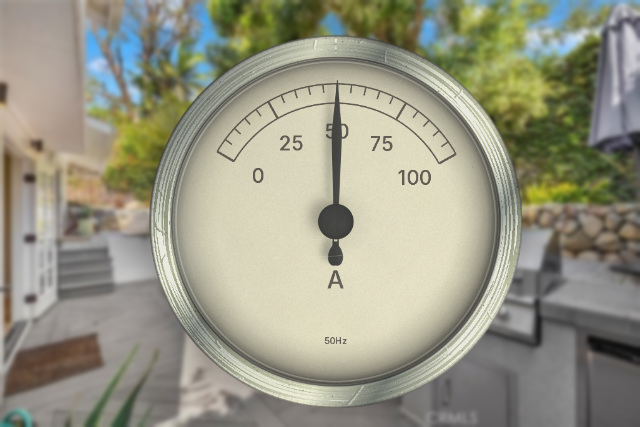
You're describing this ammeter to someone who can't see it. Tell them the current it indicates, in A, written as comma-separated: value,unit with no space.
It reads 50,A
